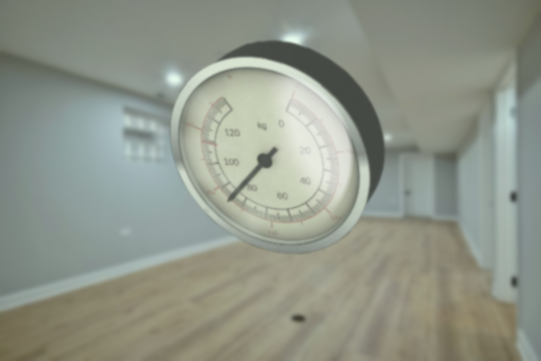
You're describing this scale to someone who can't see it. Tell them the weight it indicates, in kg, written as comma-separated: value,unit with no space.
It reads 85,kg
